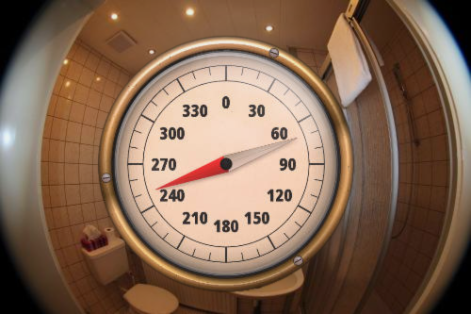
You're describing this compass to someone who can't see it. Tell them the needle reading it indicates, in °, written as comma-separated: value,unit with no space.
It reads 250,°
